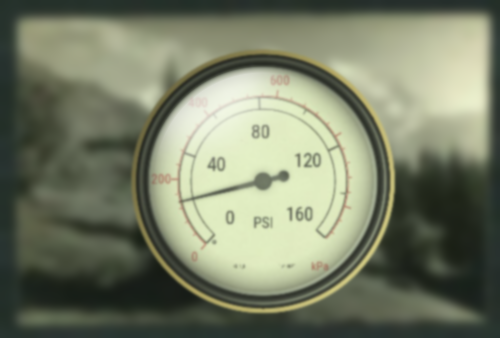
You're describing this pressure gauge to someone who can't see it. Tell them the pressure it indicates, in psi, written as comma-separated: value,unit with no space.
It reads 20,psi
